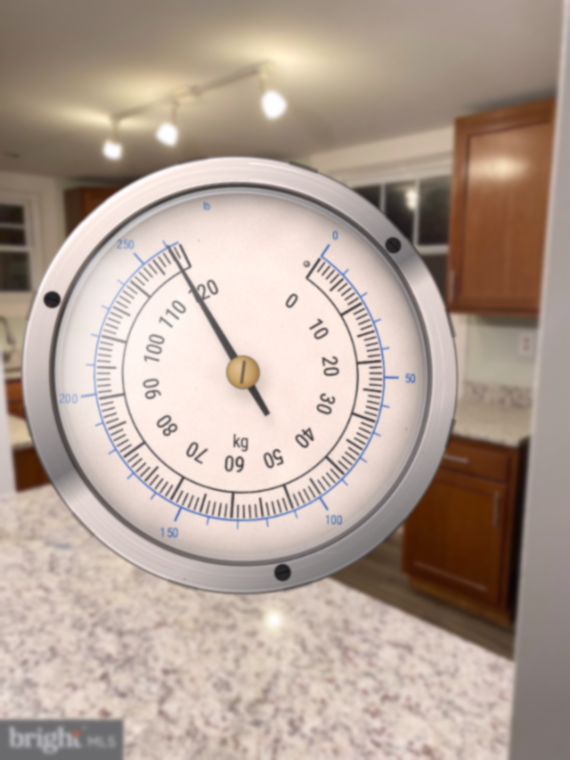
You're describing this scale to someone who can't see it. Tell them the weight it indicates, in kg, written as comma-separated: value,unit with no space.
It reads 118,kg
